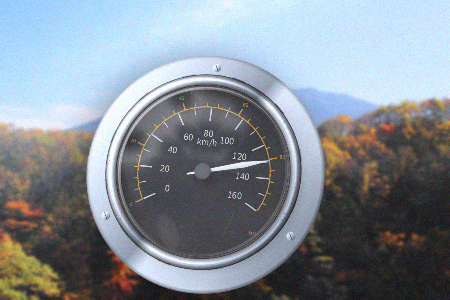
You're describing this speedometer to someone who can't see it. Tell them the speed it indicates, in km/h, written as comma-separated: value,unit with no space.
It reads 130,km/h
